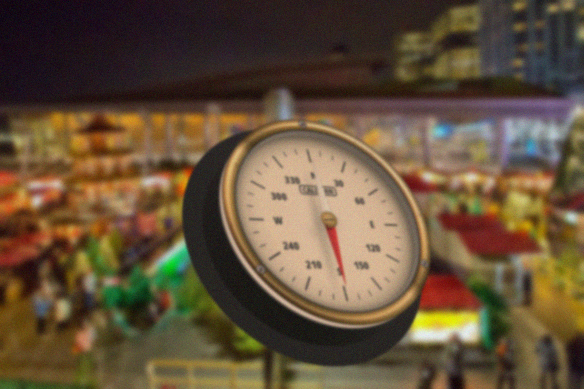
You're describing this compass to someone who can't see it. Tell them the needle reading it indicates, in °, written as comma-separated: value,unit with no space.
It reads 180,°
